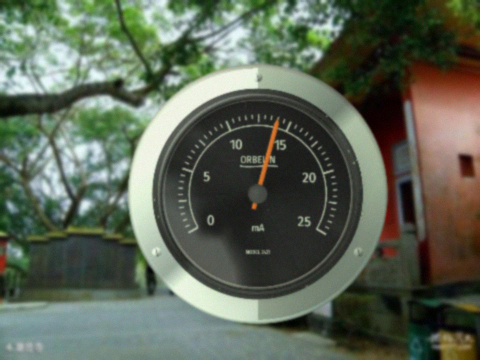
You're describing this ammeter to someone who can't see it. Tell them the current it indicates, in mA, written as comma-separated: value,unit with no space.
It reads 14,mA
